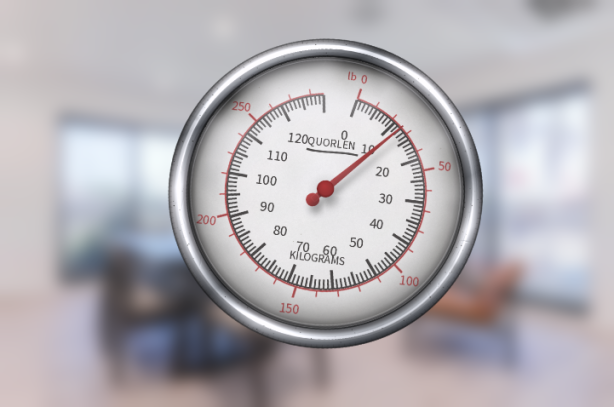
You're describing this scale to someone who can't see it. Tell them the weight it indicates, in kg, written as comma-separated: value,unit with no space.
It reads 12,kg
